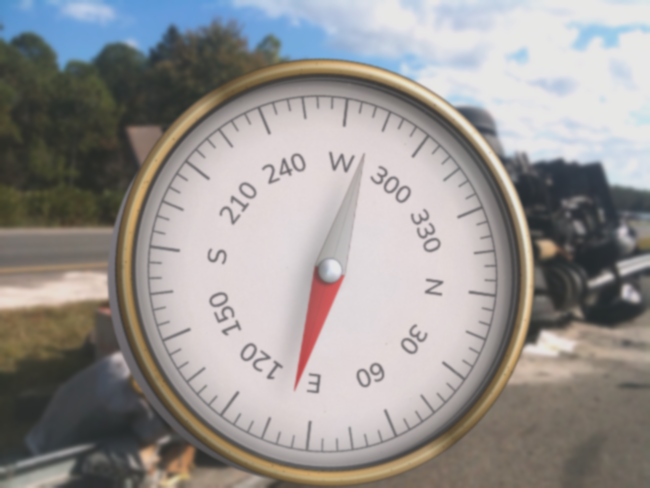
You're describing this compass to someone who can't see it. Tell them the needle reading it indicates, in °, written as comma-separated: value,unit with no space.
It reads 100,°
